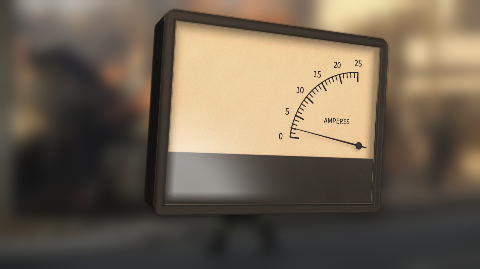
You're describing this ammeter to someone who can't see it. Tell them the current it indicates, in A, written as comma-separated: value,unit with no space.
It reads 2,A
